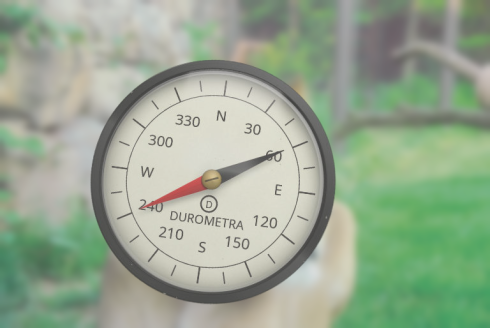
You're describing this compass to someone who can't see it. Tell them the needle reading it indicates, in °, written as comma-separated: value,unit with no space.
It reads 240,°
